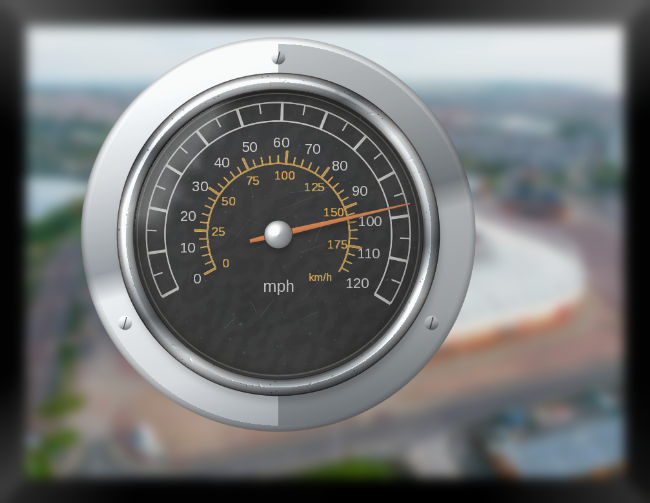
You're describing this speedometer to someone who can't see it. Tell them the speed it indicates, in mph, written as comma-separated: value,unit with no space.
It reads 97.5,mph
